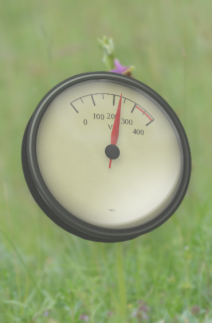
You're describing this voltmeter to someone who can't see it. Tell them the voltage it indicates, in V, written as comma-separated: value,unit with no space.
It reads 225,V
